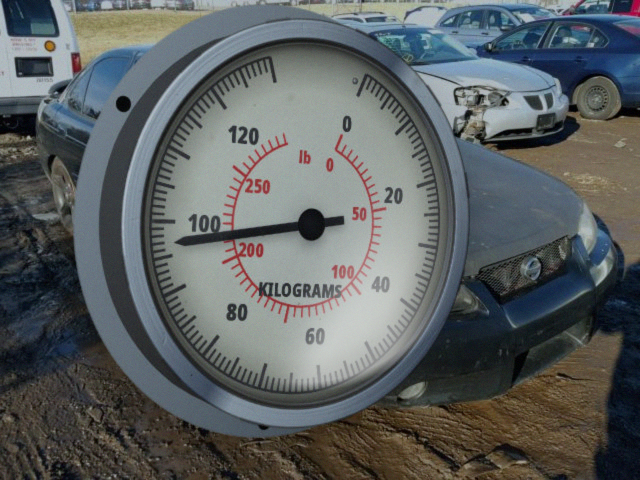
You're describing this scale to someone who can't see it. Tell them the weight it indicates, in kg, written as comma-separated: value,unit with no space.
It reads 97,kg
